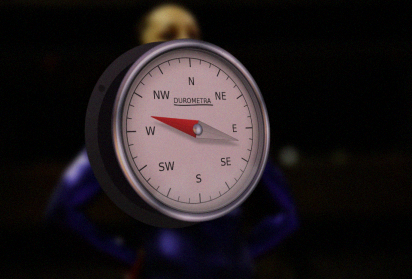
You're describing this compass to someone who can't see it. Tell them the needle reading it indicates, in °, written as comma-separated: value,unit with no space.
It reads 285,°
